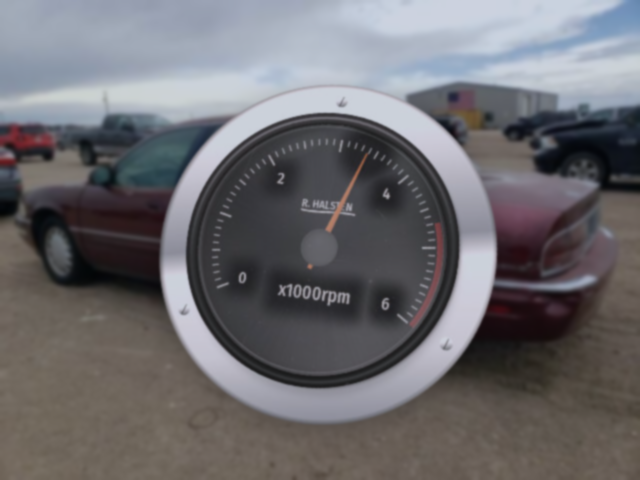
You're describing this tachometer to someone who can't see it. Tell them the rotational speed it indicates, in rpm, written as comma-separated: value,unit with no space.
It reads 3400,rpm
